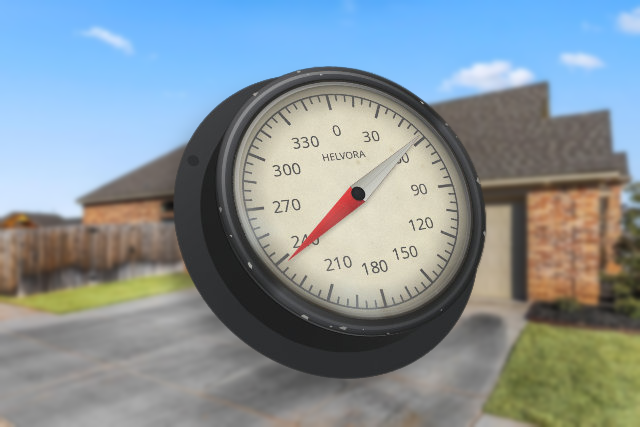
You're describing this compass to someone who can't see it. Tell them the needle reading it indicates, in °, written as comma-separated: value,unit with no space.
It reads 237.5,°
